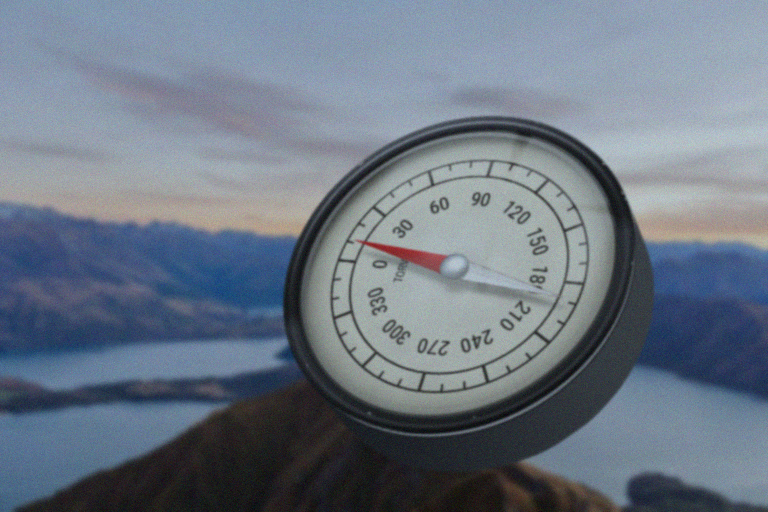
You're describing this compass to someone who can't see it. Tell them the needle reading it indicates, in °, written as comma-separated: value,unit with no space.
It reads 10,°
